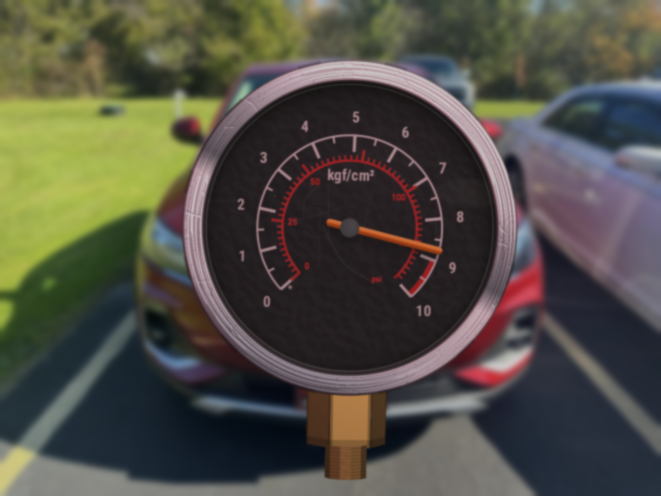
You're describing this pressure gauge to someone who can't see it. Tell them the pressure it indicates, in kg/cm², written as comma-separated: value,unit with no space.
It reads 8.75,kg/cm²
